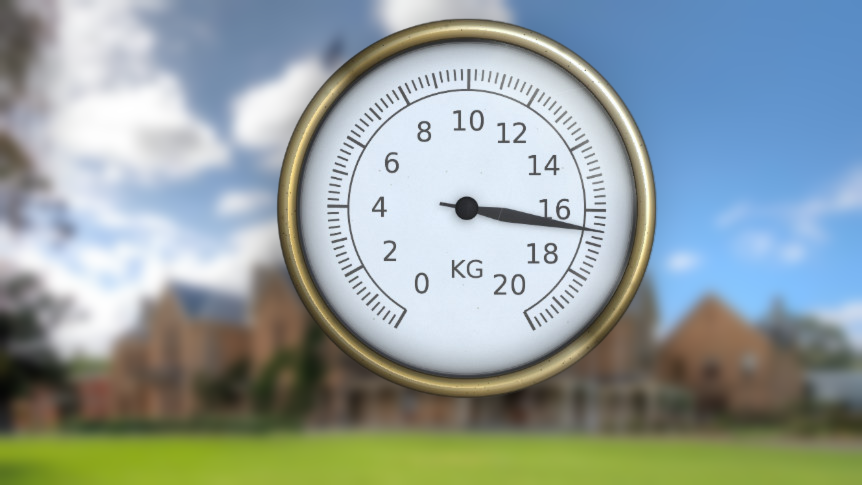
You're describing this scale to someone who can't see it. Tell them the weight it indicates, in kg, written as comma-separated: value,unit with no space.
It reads 16.6,kg
